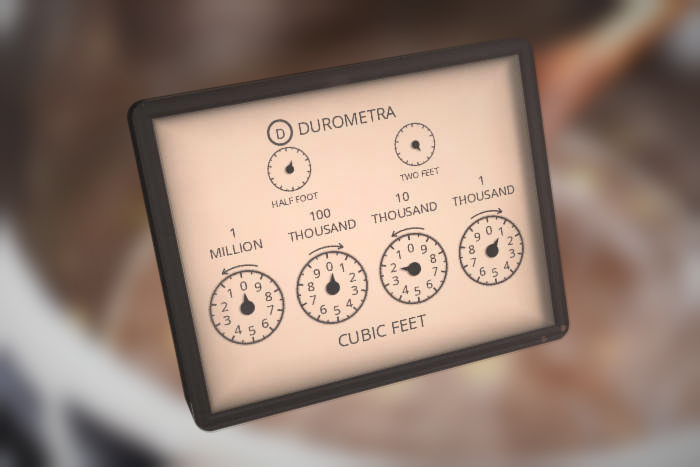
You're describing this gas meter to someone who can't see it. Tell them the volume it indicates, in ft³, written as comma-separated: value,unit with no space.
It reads 2100,ft³
